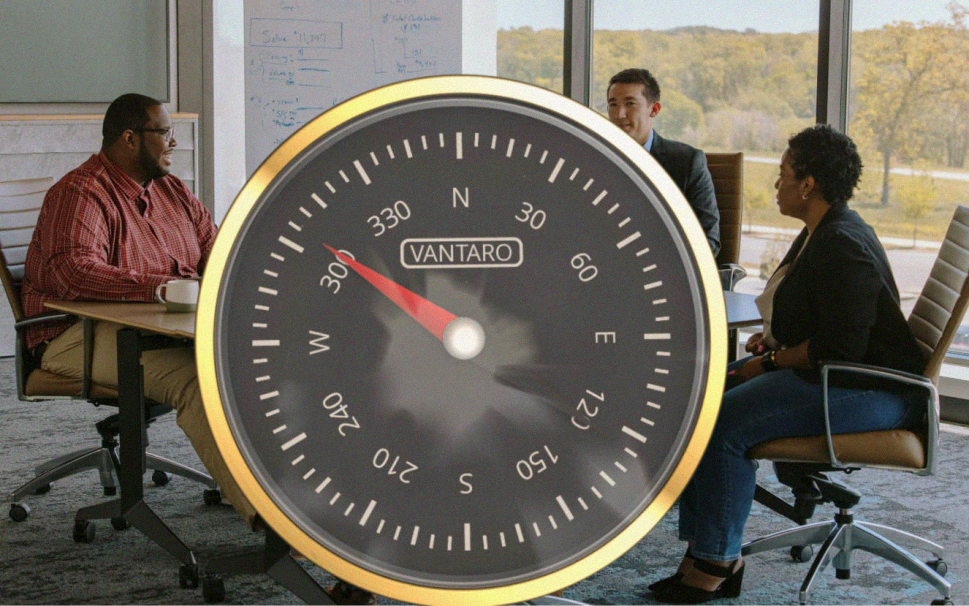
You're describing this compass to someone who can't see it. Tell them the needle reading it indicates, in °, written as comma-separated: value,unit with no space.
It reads 305,°
